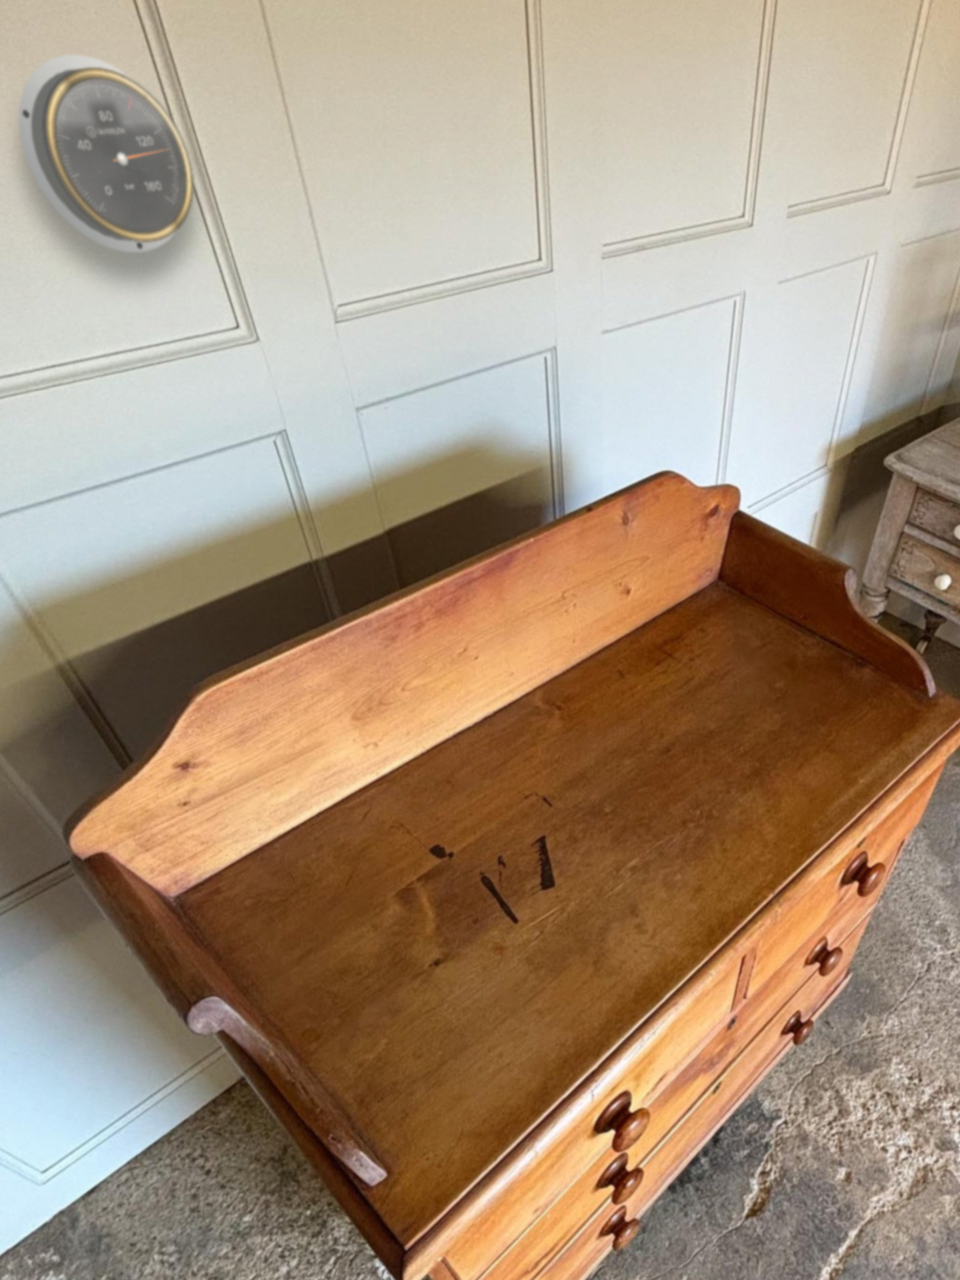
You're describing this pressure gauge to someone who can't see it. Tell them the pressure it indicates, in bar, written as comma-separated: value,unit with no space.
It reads 130,bar
